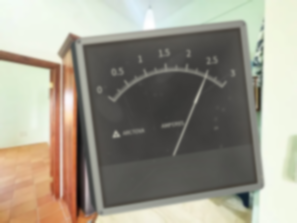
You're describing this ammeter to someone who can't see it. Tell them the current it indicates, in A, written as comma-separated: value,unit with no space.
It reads 2.5,A
